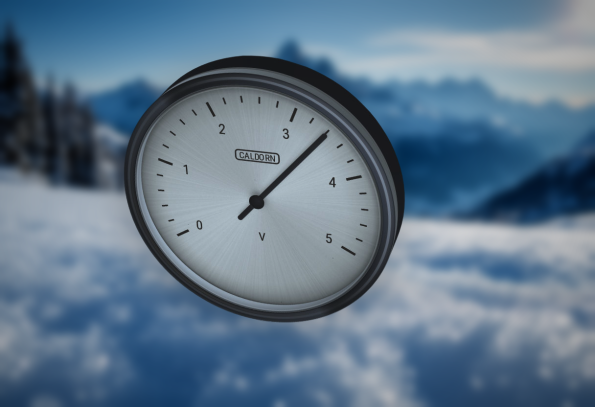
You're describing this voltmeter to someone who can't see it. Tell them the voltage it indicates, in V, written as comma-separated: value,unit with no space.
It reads 3.4,V
